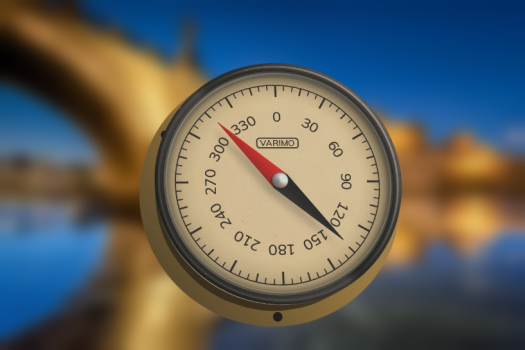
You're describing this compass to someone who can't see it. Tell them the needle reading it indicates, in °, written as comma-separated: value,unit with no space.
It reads 315,°
